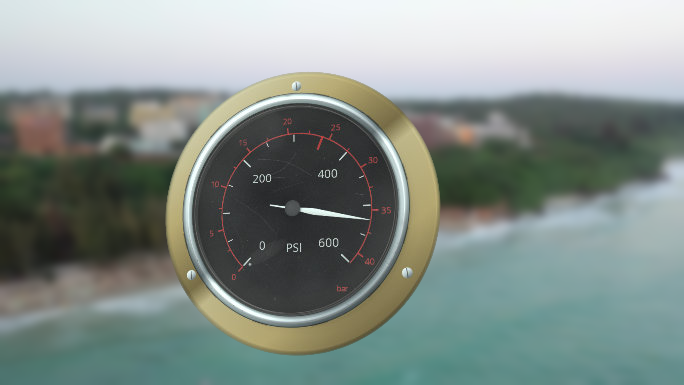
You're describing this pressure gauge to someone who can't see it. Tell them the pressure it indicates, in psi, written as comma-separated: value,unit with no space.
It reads 525,psi
